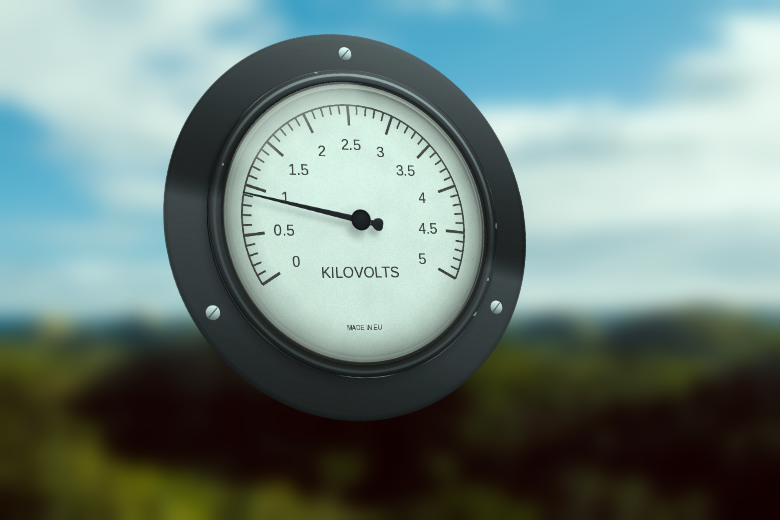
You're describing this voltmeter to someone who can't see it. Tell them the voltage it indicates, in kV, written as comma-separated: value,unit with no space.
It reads 0.9,kV
